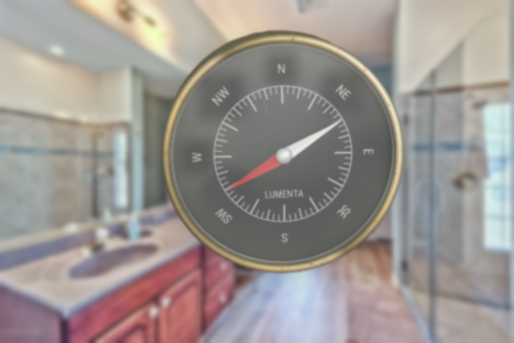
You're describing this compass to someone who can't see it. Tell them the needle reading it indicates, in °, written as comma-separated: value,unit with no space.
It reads 240,°
